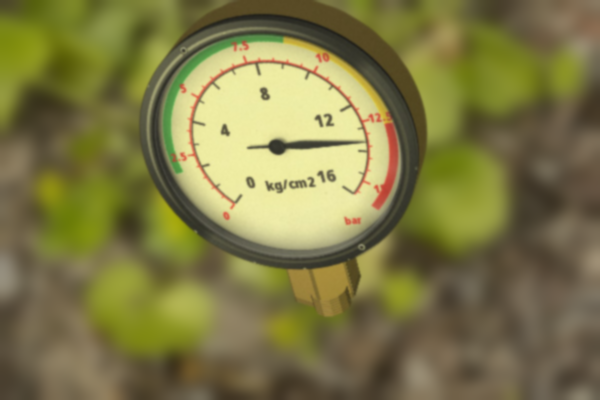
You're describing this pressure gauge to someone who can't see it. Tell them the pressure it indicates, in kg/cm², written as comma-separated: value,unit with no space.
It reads 13.5,kg/cm²
